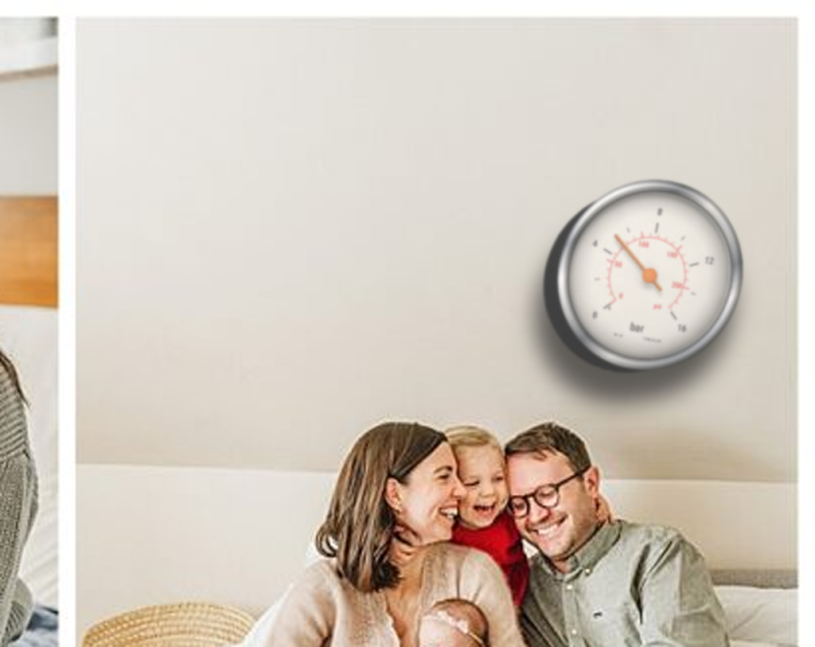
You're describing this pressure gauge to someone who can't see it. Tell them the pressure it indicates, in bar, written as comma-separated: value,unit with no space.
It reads 5,bar
